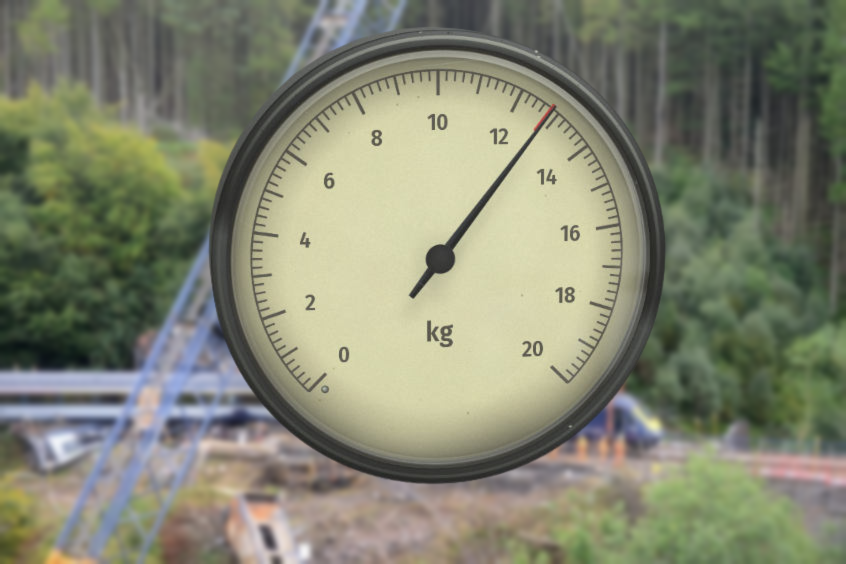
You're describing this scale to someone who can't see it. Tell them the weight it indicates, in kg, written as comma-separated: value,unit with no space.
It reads 12.8,kg
